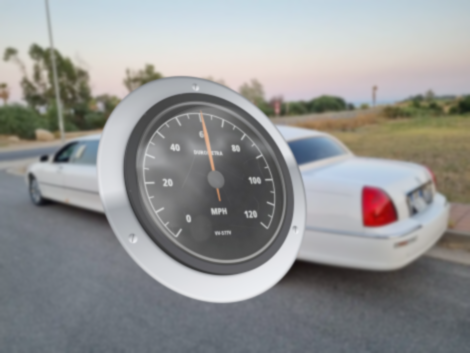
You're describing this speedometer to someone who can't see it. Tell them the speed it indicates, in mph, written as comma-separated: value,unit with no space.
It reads 60,mph
